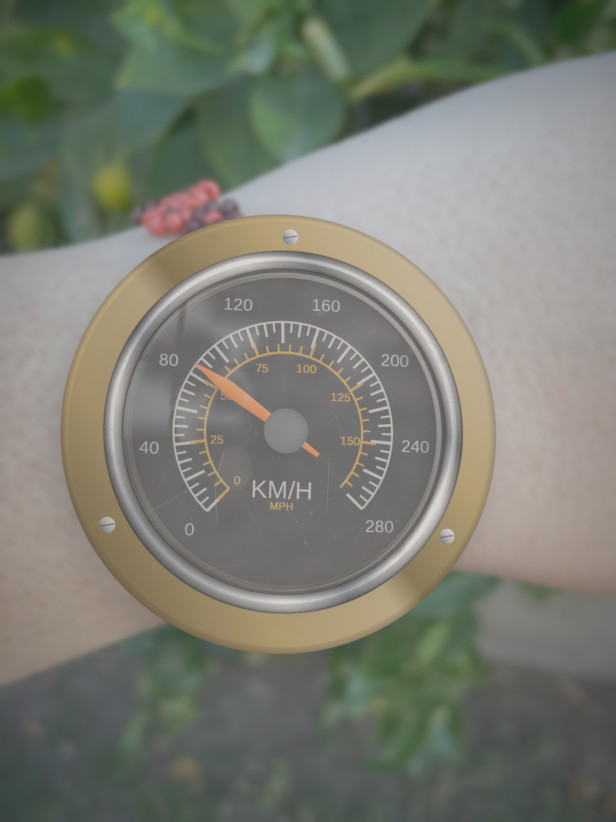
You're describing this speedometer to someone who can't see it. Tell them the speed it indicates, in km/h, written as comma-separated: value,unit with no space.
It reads 85,km/h
